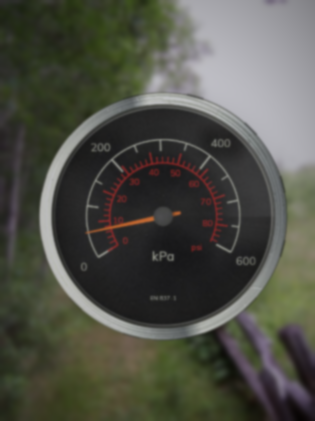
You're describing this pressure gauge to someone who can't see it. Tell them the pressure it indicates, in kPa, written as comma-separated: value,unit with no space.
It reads 50,kPa
